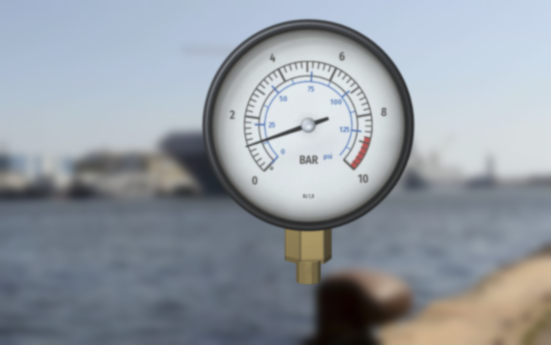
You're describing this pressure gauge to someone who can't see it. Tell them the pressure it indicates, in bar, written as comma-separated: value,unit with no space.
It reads 1,bar
